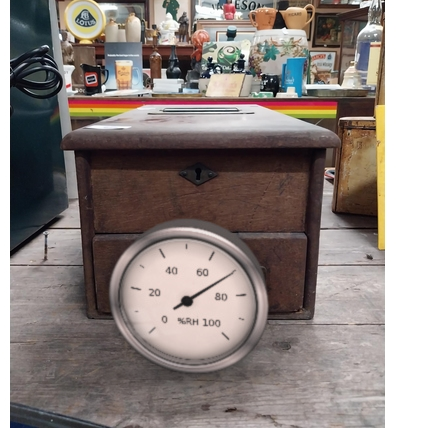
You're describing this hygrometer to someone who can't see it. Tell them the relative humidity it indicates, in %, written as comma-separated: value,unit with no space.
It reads 70,%
